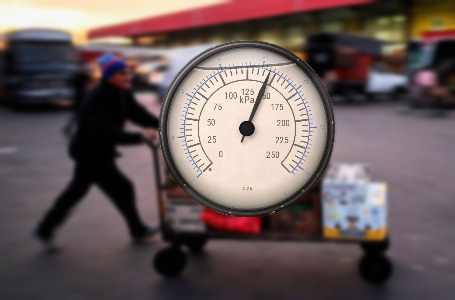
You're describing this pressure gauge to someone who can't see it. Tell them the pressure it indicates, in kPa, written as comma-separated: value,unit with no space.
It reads 145,kPa
